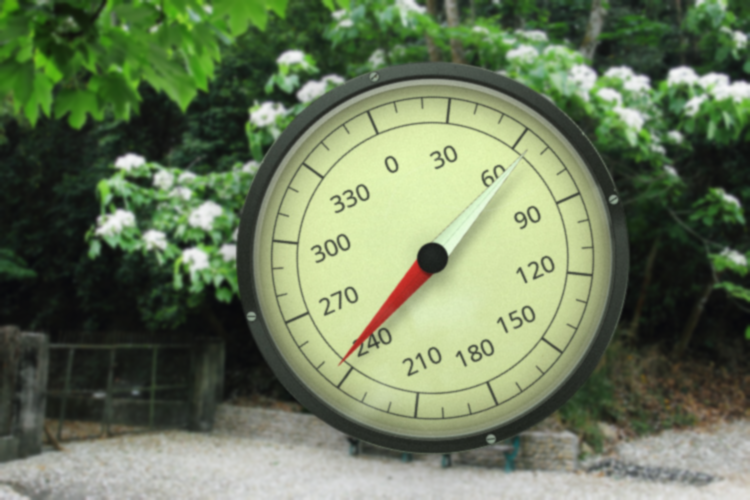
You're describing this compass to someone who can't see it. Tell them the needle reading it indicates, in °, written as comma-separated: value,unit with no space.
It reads 245,°
